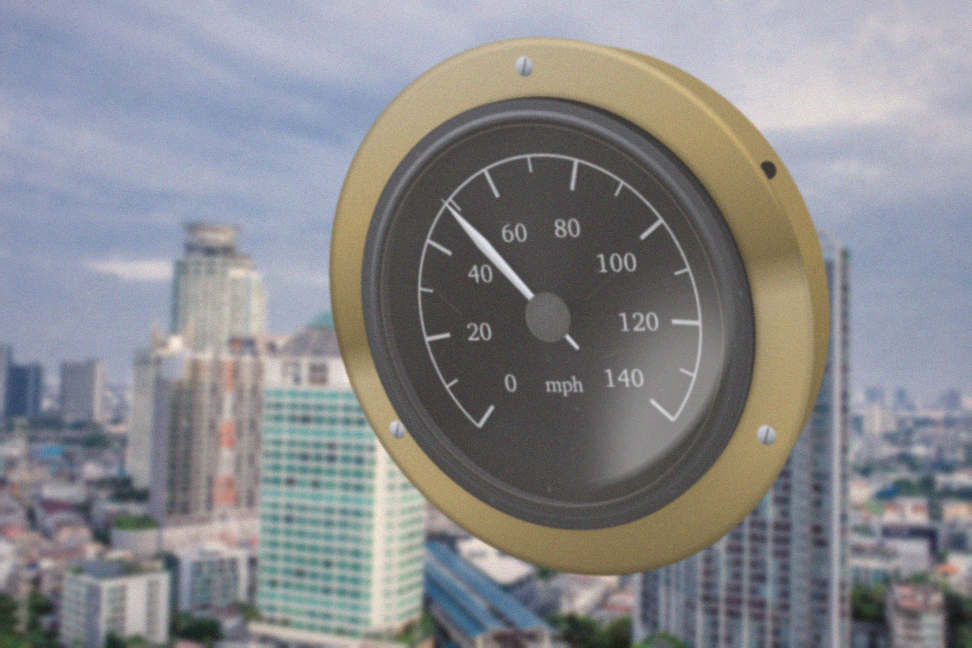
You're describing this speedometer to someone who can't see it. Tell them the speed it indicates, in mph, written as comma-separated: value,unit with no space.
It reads 50,mph
